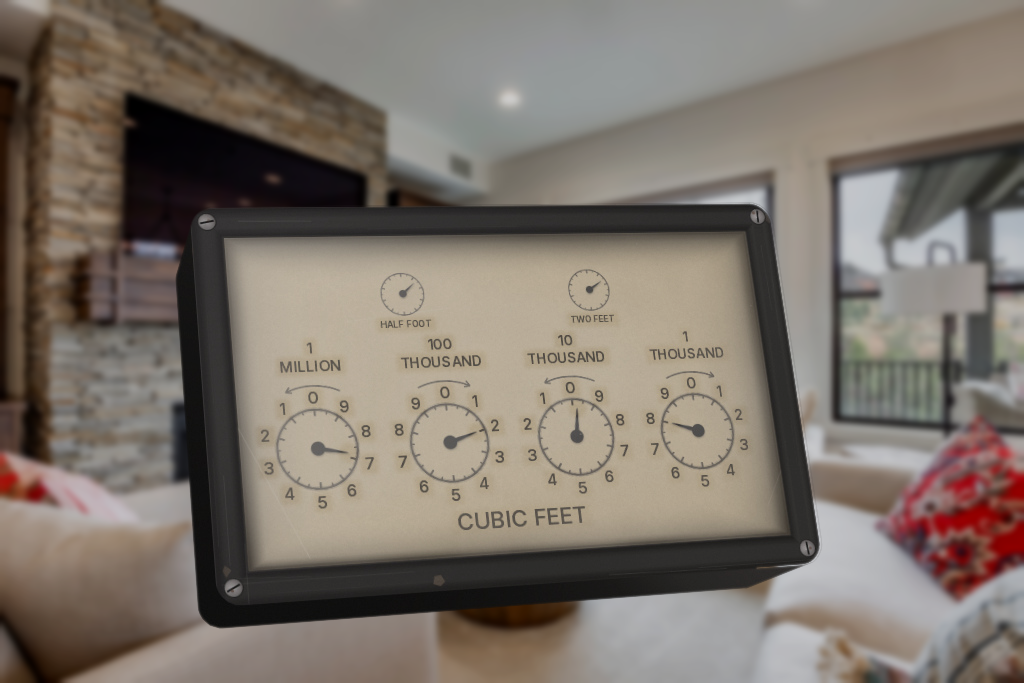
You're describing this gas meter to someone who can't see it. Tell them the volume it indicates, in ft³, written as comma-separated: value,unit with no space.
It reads 719800,ft³
